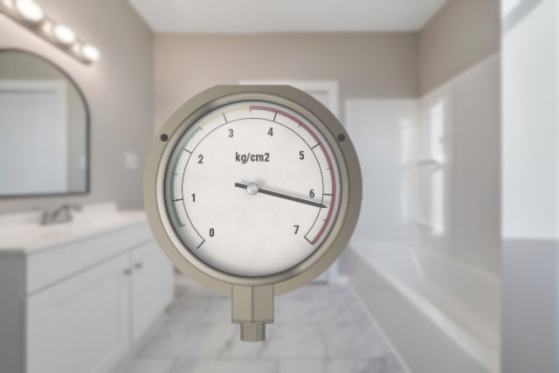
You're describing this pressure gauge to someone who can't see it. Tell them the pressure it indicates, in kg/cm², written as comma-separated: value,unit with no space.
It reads 6.25,kg/cm²
